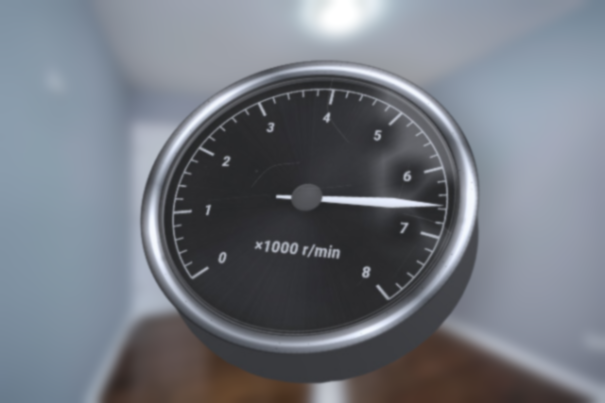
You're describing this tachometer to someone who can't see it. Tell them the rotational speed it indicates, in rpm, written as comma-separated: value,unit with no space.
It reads 6600,rpm
